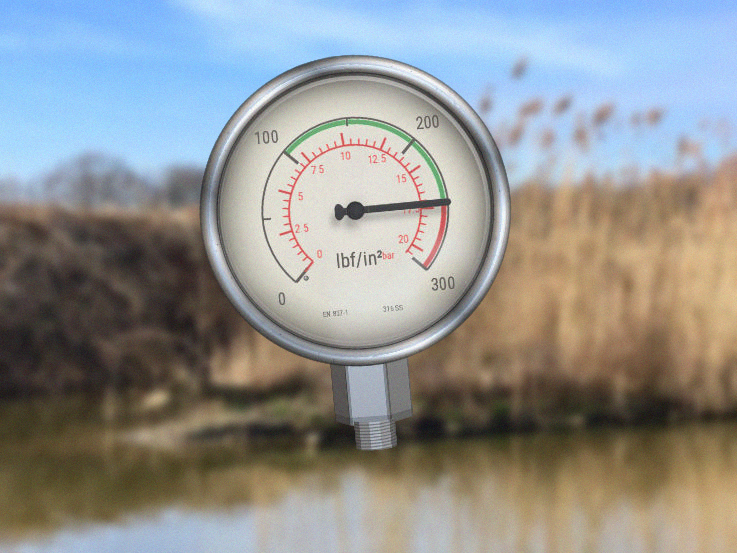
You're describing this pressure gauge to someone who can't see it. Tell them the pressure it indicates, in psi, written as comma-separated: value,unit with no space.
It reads 250,psi
